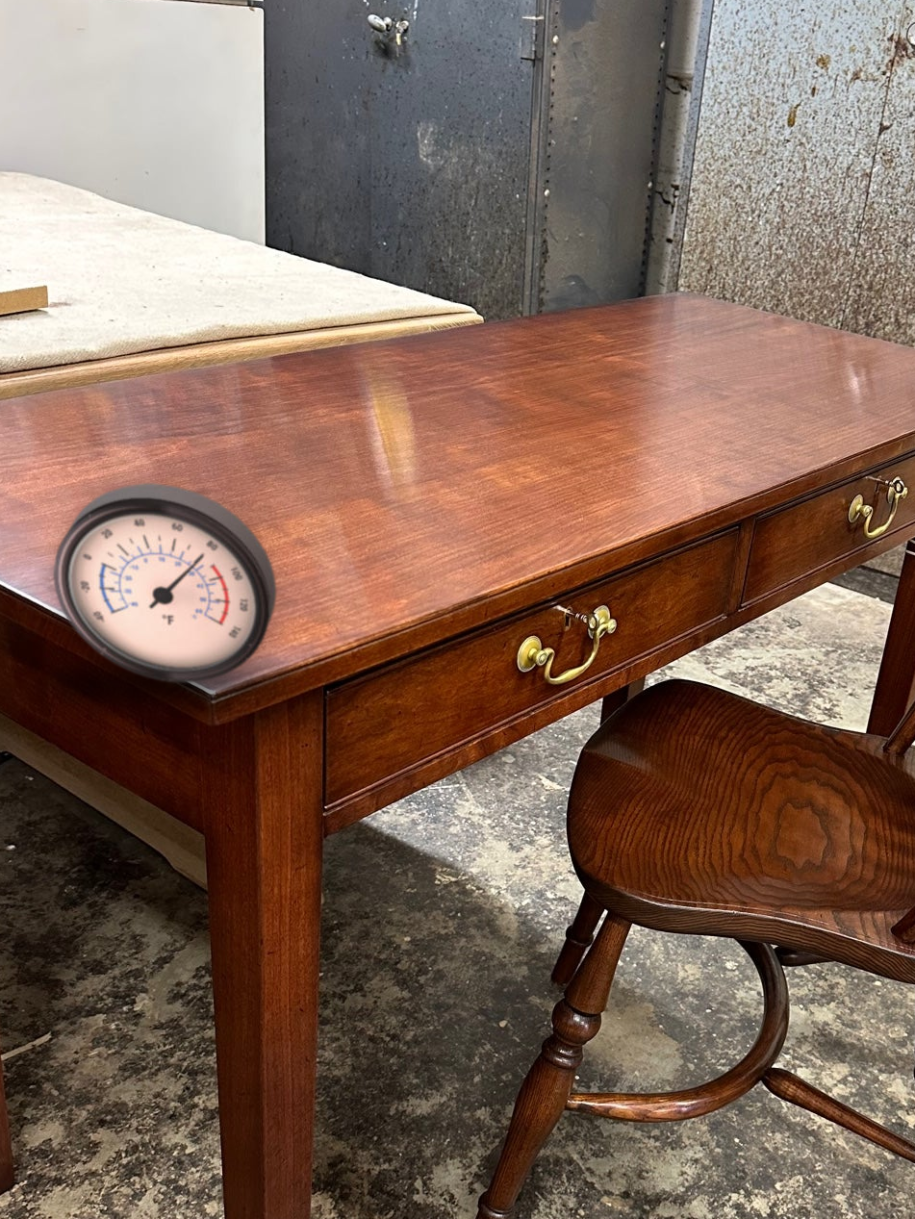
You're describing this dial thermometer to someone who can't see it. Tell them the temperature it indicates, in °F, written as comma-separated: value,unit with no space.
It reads 80,°F
